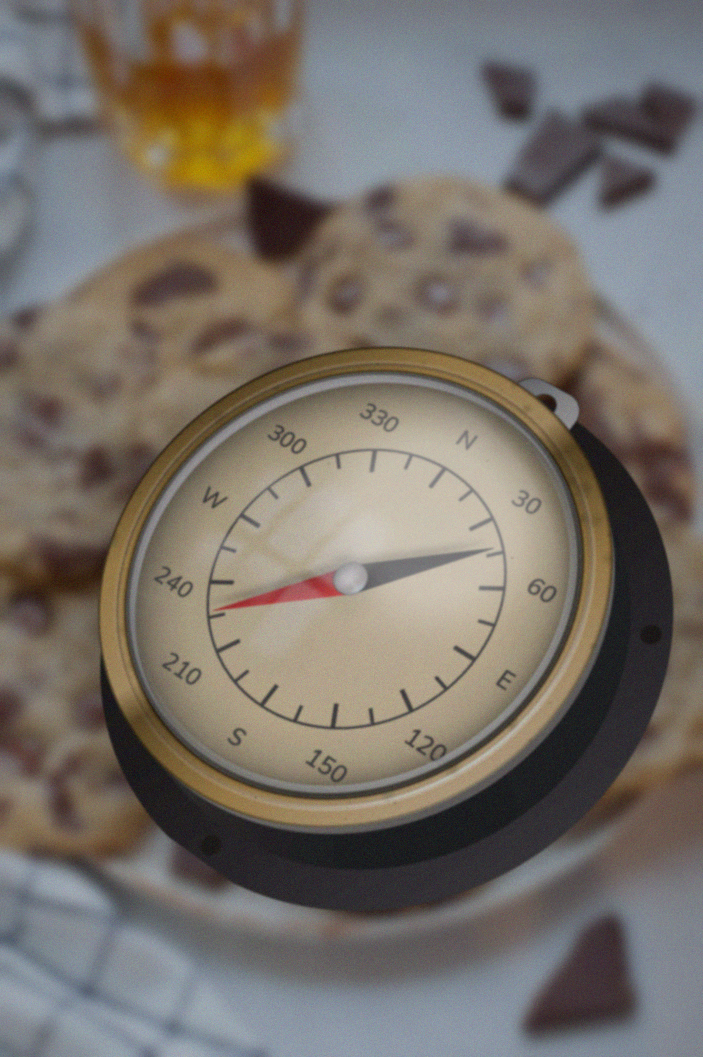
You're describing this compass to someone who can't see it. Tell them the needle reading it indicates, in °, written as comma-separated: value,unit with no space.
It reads 225,°
